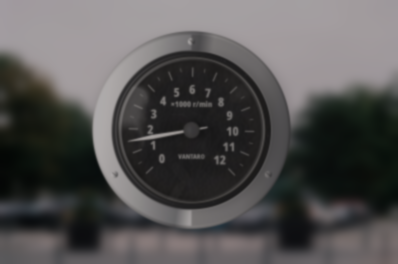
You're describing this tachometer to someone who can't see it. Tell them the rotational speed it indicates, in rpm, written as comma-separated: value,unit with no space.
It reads 1500,rpm
